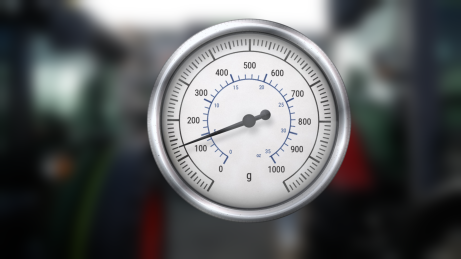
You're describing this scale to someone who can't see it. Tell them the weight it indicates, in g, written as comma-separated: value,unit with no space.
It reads 130,g
